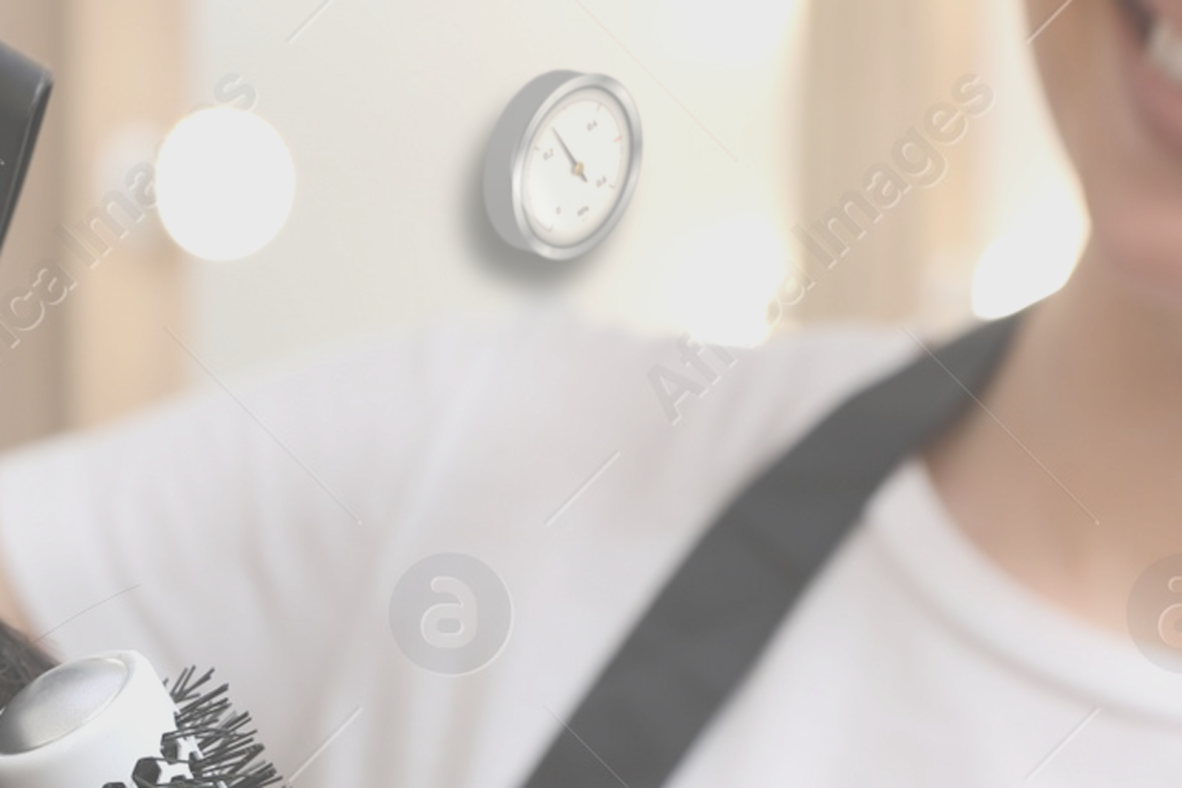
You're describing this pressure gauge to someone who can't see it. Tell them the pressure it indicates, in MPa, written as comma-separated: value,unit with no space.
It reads 0.25,MPa
